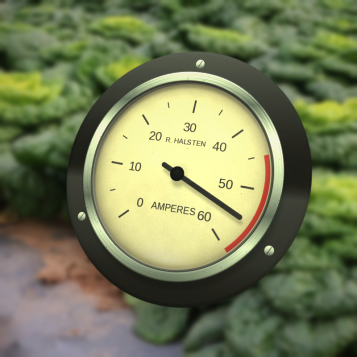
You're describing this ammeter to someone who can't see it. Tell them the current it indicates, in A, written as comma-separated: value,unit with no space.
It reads 55,A
